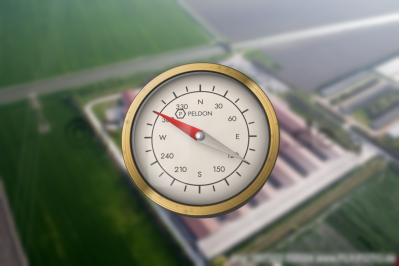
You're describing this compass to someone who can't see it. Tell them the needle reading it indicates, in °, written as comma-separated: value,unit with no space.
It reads 300,°
